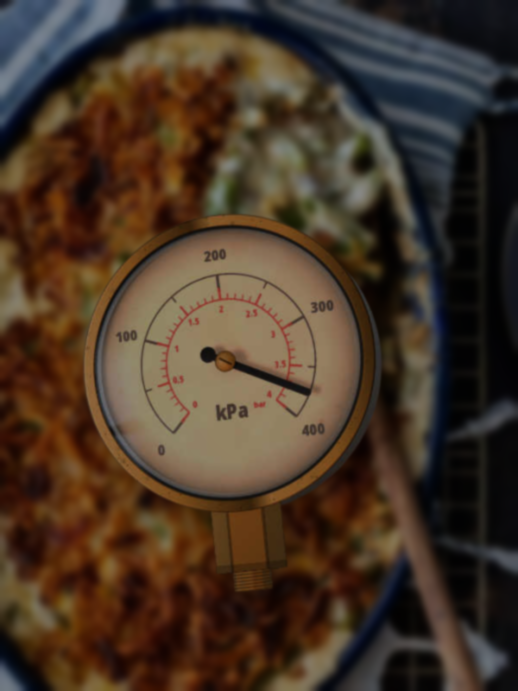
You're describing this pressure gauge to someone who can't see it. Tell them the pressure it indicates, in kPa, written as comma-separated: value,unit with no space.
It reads 375,kPa
